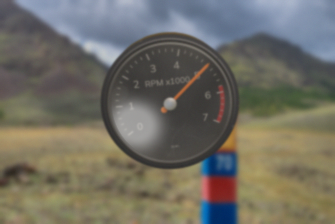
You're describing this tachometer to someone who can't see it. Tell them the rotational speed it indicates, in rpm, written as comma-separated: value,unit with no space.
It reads 5000,rpm
